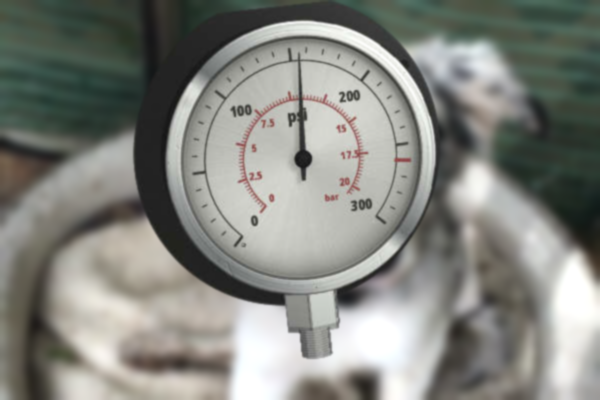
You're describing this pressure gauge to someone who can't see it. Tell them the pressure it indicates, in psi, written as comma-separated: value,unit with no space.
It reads 155,psi
